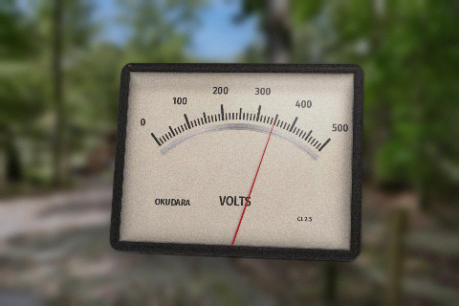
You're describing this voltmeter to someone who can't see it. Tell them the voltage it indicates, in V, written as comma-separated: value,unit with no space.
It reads 350,V
